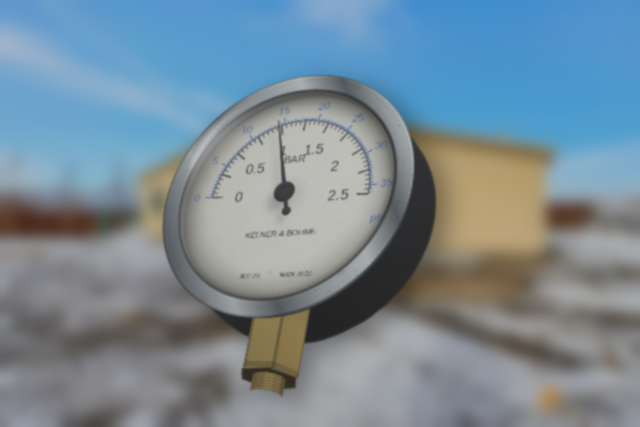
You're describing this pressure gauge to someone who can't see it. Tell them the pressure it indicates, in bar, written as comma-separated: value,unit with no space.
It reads 1,bar
